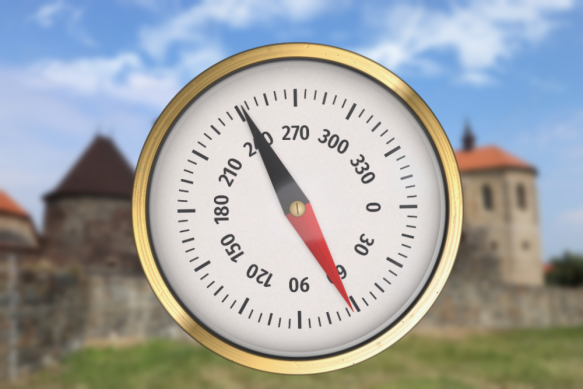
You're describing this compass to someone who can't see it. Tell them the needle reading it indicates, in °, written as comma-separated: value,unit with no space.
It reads 62.5,°
